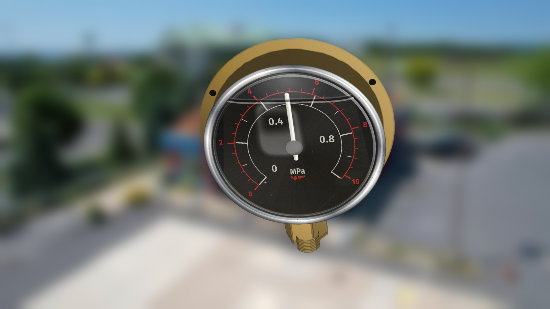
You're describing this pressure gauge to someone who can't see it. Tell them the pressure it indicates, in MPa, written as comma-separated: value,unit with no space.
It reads 0.5,MPa
